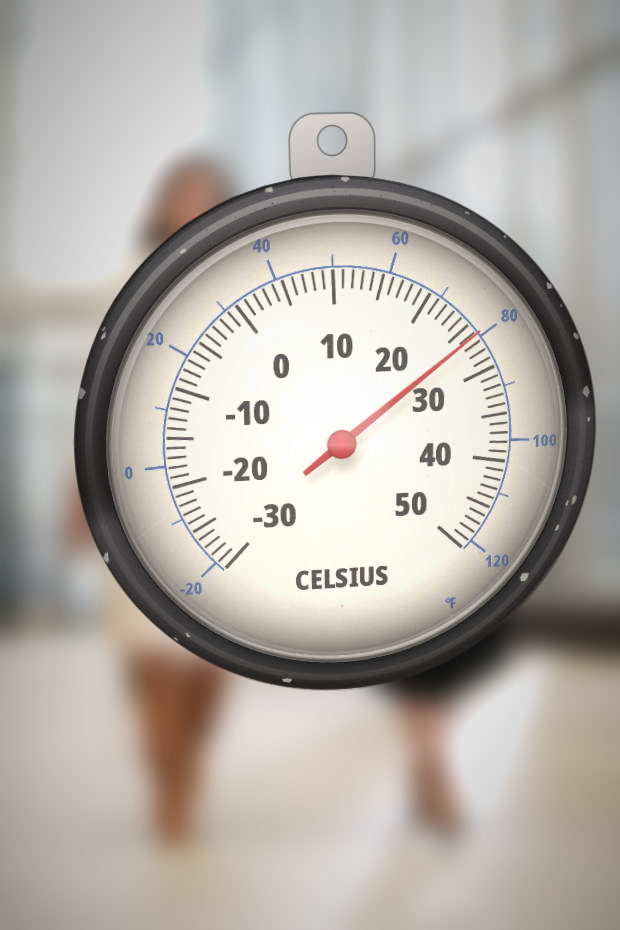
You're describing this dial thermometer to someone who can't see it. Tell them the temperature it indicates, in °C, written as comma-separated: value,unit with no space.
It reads 26,°C
